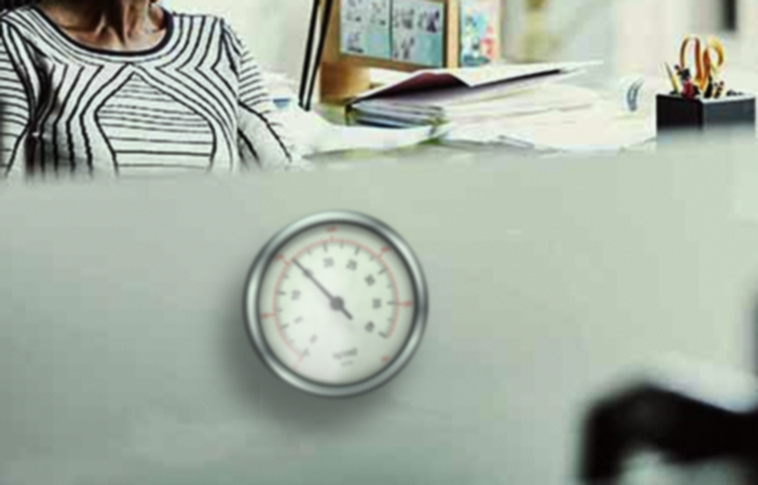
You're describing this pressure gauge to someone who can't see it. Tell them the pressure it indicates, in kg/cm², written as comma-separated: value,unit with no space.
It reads 15,kg/cm²
